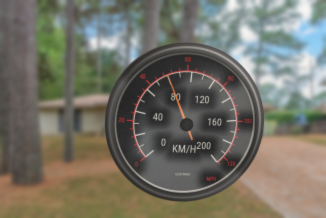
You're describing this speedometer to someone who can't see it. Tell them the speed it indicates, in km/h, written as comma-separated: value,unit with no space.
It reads 80,km/h
